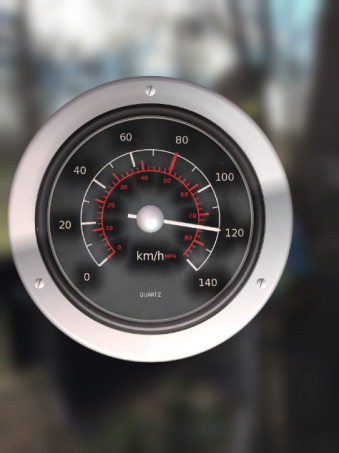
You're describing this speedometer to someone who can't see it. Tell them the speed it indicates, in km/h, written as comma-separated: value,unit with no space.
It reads 120,km/h
